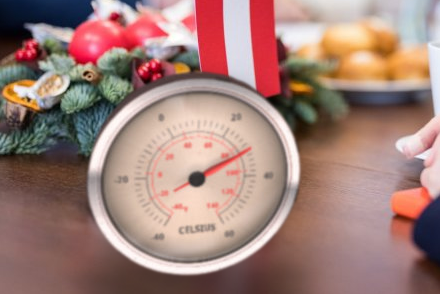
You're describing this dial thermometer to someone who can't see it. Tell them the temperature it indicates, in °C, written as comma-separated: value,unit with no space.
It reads 30,°C
